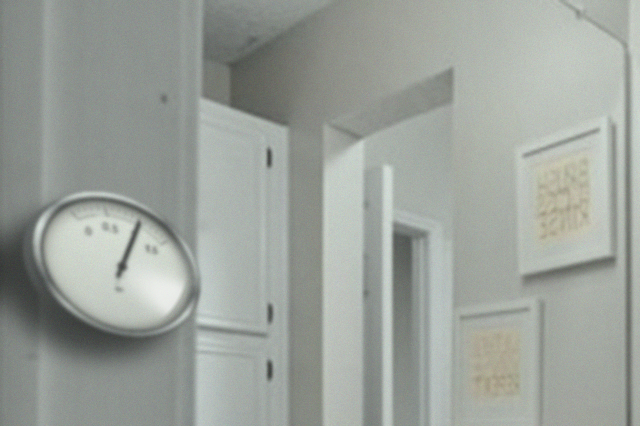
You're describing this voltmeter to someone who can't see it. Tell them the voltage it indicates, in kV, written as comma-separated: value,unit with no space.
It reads 1,kV
